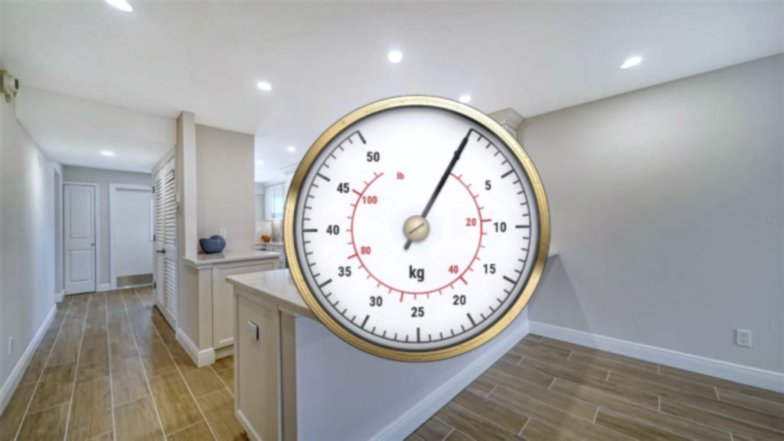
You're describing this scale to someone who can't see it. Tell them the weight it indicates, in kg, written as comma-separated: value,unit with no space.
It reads 0,kg
